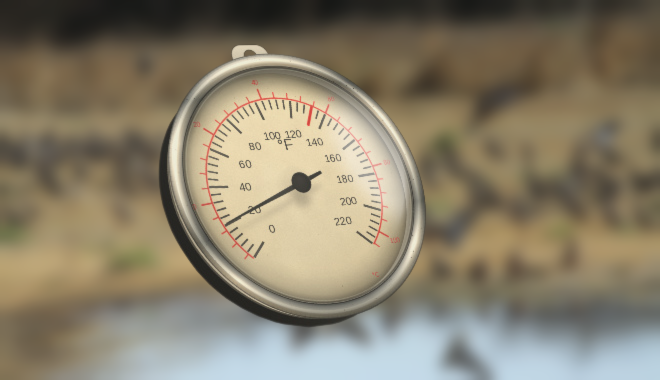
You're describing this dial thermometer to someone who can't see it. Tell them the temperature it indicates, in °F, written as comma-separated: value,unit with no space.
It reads 20,°F
